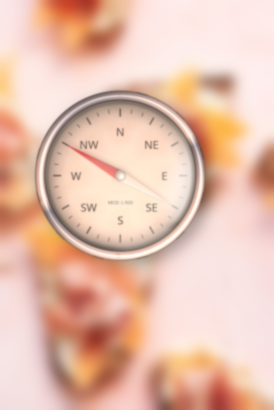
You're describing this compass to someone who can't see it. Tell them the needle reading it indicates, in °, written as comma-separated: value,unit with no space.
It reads 300,°
